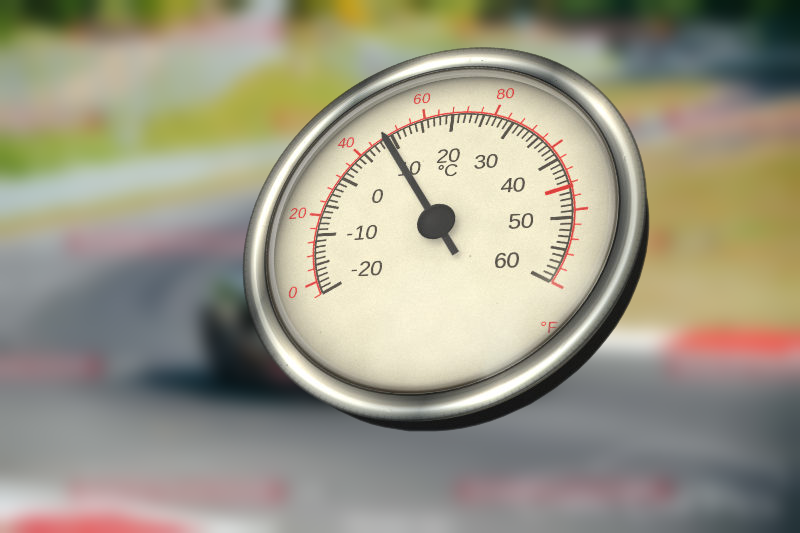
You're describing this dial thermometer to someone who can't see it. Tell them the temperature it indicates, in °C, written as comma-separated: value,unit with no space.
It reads 9,°C
